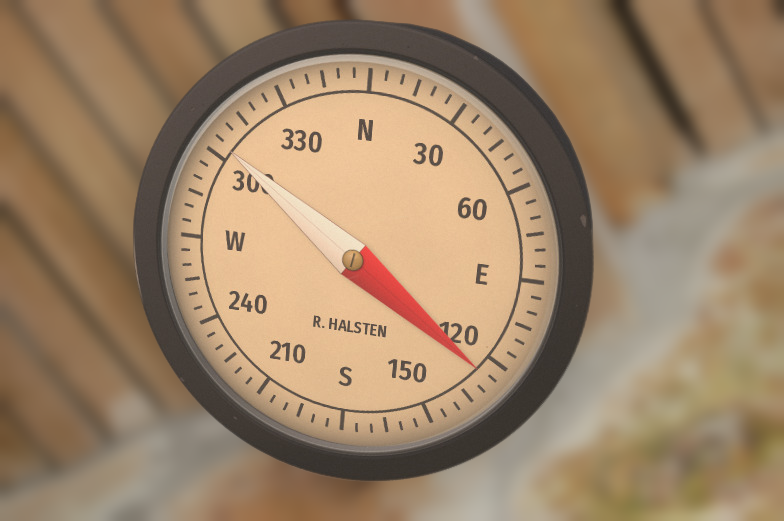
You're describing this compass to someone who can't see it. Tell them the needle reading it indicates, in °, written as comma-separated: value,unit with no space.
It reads 125,°
